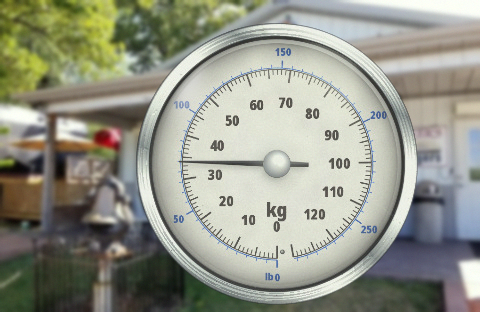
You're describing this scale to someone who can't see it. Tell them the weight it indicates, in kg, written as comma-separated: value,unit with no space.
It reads 34,kg
